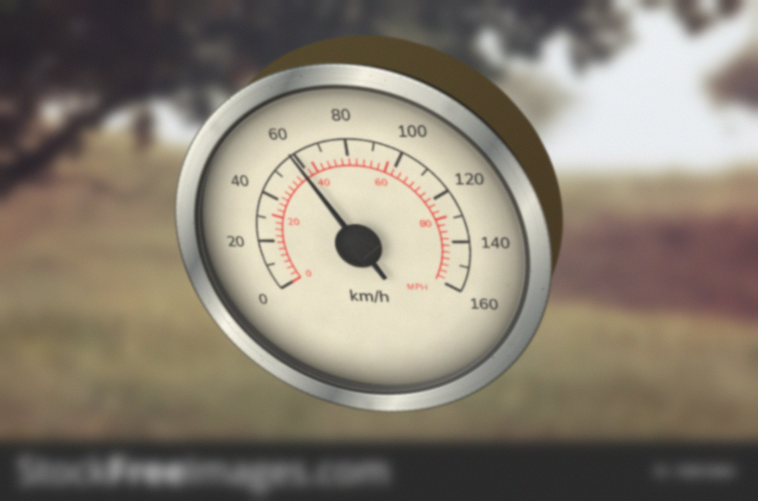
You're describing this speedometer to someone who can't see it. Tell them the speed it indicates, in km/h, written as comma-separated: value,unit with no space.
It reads 60,km/h
